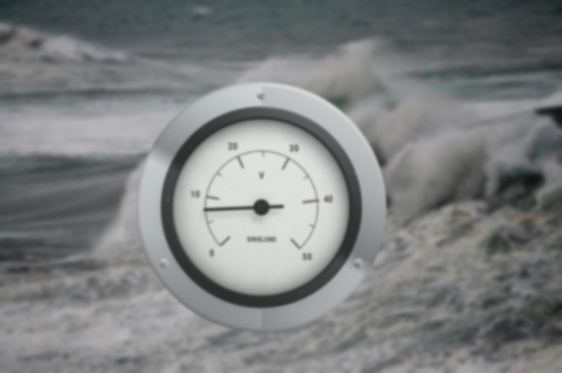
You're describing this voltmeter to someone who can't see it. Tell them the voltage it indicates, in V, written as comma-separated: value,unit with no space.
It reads 7.5,V
